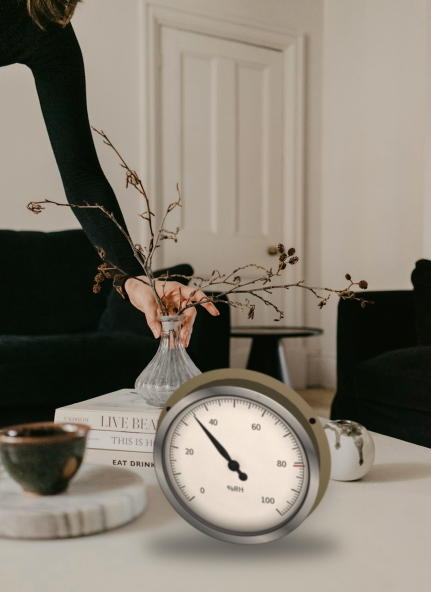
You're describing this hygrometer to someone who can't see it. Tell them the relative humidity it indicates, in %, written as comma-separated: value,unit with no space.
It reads 35,%
